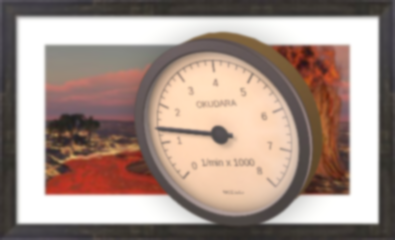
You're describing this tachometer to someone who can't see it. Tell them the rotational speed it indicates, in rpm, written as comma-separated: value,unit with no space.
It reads 1400,rpm
